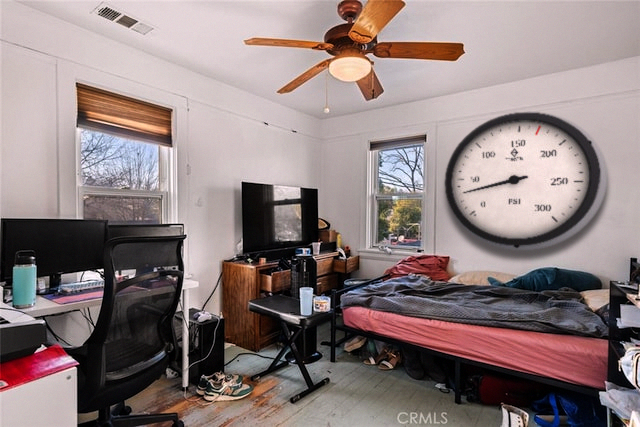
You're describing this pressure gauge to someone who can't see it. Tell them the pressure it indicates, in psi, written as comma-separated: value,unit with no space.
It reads 30,psi
